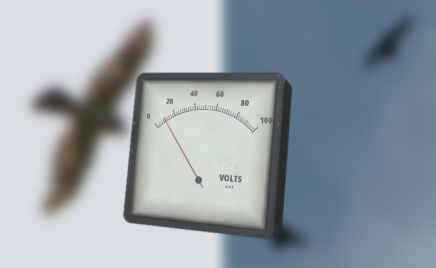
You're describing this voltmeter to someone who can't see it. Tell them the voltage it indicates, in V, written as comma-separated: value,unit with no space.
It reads 10,V
